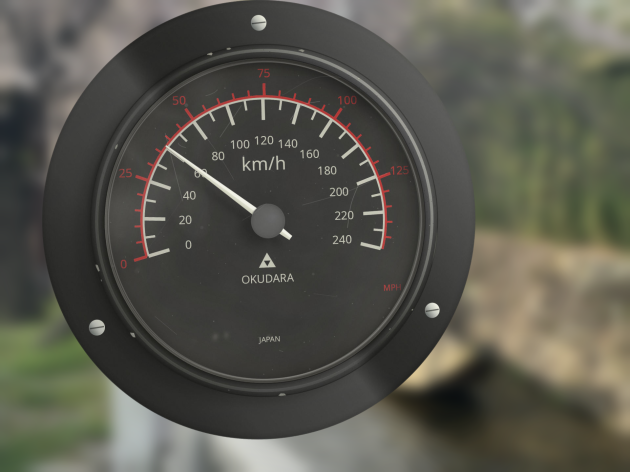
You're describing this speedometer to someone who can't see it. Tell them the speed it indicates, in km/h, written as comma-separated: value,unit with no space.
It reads 60,km/h
